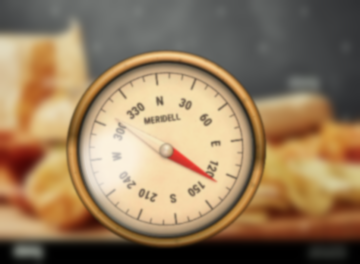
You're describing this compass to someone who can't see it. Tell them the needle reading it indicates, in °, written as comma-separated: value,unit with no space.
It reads 130,°
